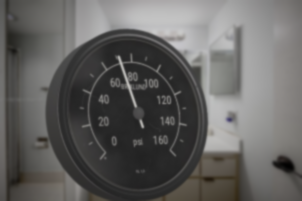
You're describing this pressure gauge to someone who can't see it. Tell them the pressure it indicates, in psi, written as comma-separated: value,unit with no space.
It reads 70,psi
